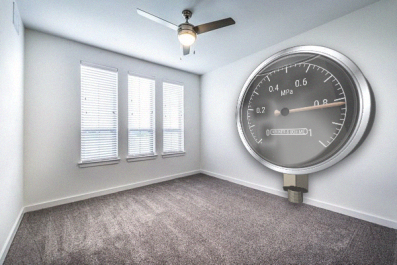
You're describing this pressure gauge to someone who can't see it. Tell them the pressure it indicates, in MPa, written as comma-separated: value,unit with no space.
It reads 0.82,MPa
